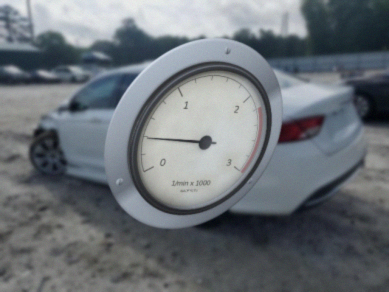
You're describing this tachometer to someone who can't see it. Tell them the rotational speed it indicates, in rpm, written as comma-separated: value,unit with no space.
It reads 400,rpm
